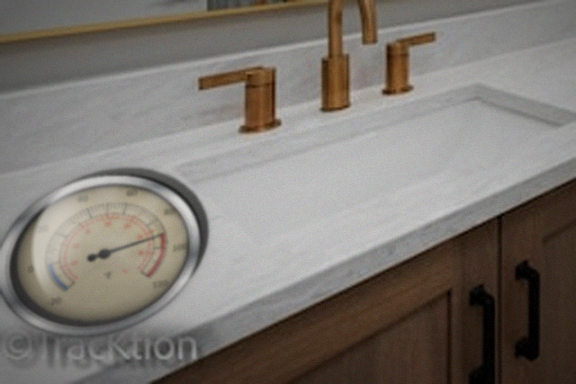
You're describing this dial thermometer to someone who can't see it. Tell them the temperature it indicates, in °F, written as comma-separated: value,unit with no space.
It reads 90,°F
